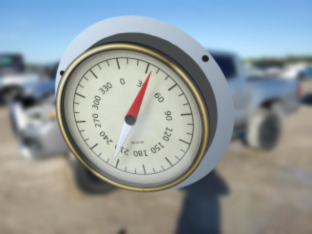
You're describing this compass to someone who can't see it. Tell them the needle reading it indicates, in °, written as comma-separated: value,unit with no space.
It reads 35,°
